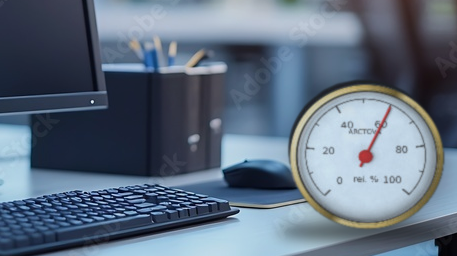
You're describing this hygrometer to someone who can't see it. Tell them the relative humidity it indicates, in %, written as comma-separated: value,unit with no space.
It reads 60,%
